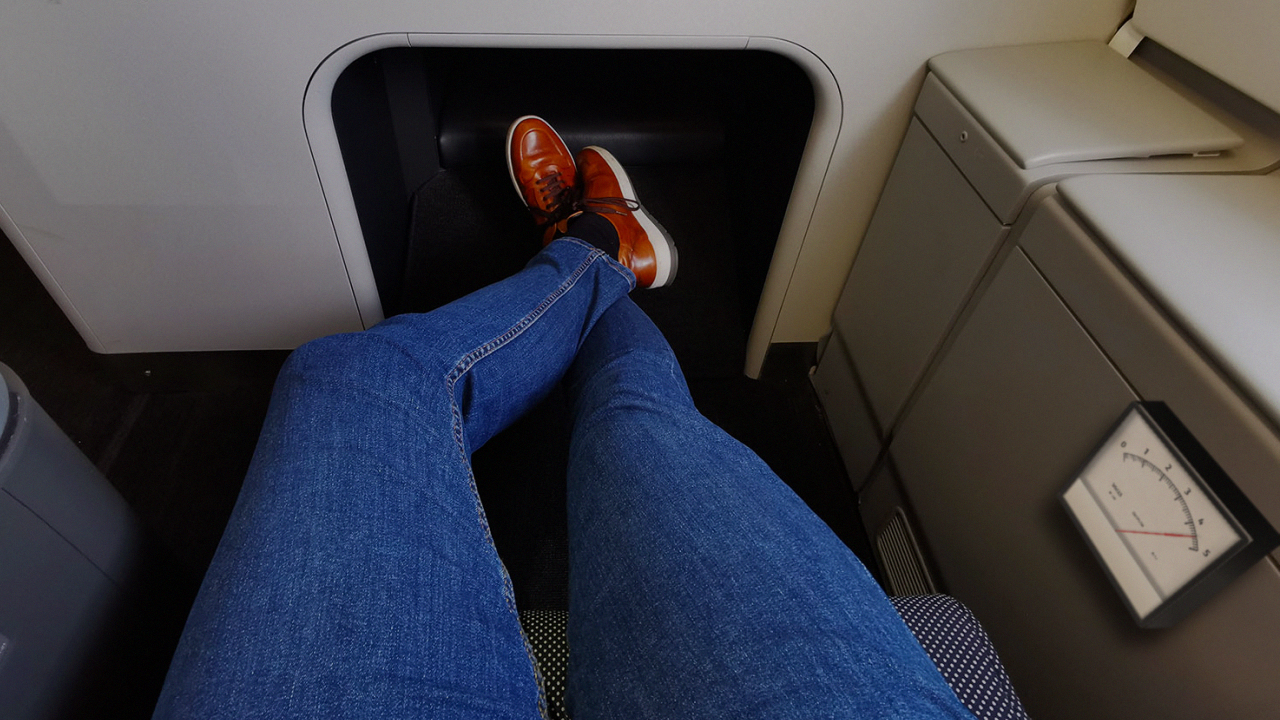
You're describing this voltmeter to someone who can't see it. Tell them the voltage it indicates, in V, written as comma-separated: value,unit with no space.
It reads 4.5,V
